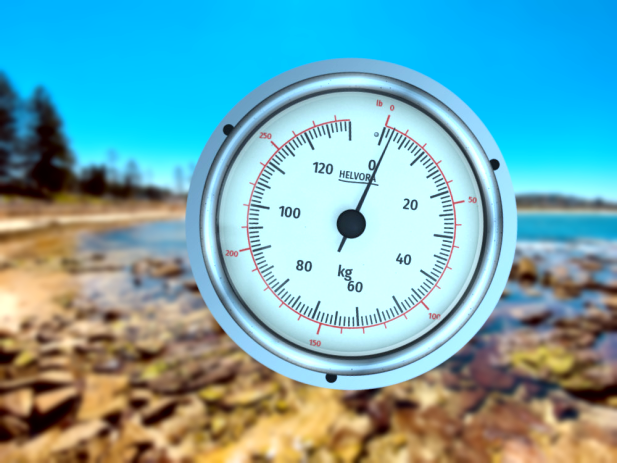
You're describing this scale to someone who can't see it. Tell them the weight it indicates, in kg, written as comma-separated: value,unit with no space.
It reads 2,kg
